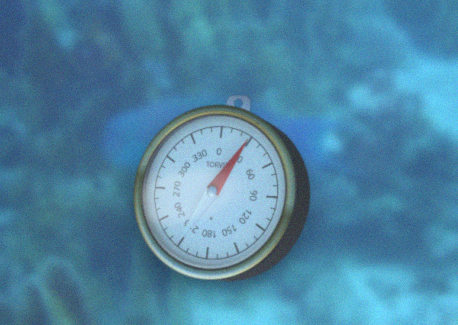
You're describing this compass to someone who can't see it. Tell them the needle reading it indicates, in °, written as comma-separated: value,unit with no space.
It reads 30,°
